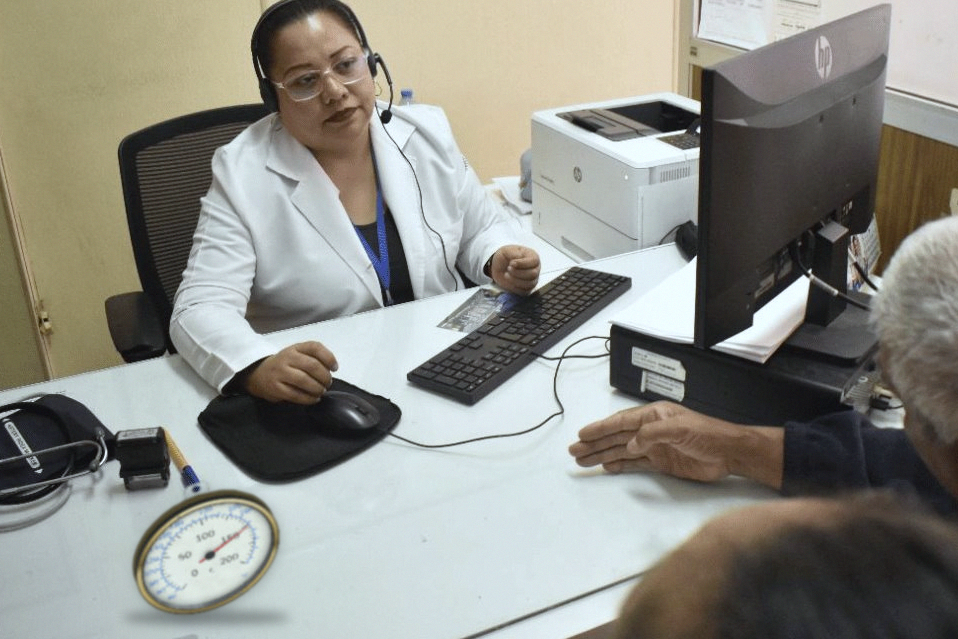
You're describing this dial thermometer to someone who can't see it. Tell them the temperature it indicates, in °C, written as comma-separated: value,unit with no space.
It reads 150,°C
